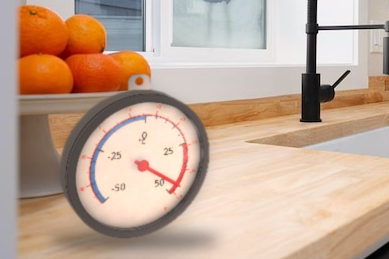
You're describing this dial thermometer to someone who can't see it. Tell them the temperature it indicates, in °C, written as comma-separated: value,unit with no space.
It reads 45,°C
